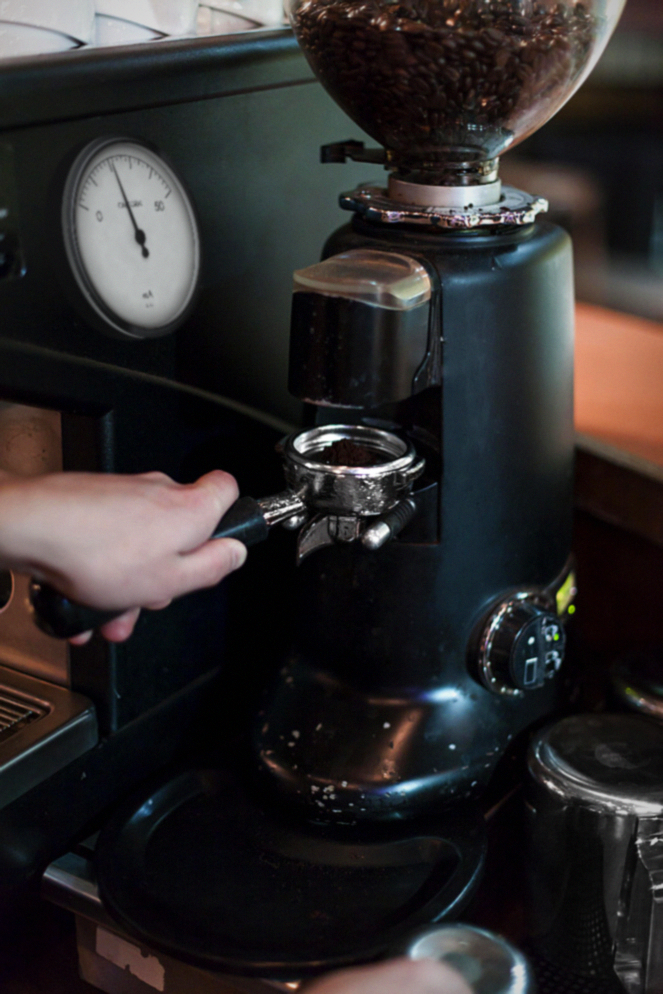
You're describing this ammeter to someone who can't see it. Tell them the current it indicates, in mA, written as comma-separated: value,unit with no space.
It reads 20,mA
